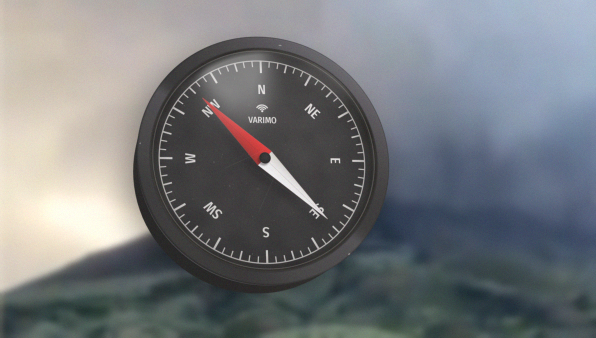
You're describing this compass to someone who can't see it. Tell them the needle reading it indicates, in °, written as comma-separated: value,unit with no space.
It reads 315,°
